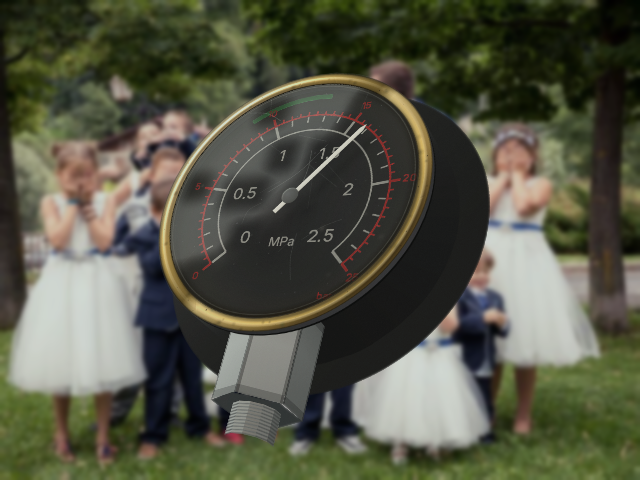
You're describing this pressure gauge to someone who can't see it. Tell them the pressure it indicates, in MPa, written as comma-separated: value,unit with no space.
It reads 1.6,MPa
